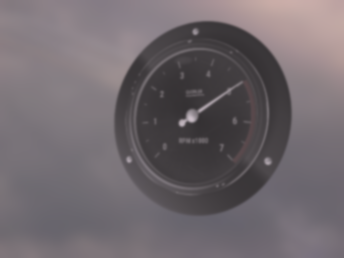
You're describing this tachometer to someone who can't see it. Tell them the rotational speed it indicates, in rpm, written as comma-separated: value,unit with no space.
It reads 5000,rpm
